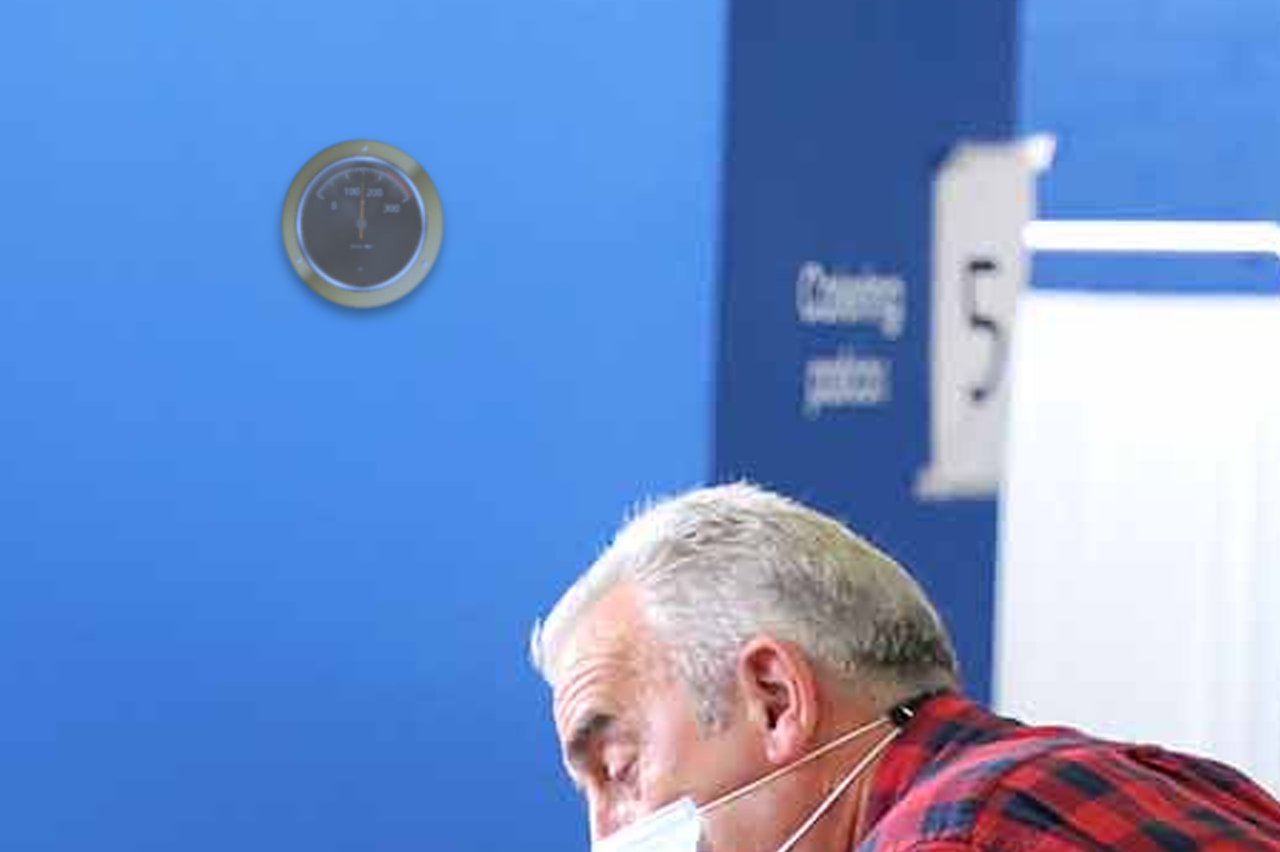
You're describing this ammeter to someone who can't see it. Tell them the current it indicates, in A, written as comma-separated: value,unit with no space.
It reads 150,A
